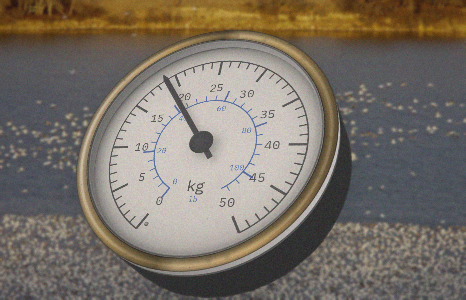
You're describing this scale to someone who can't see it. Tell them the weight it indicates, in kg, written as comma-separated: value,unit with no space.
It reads 19,kg
